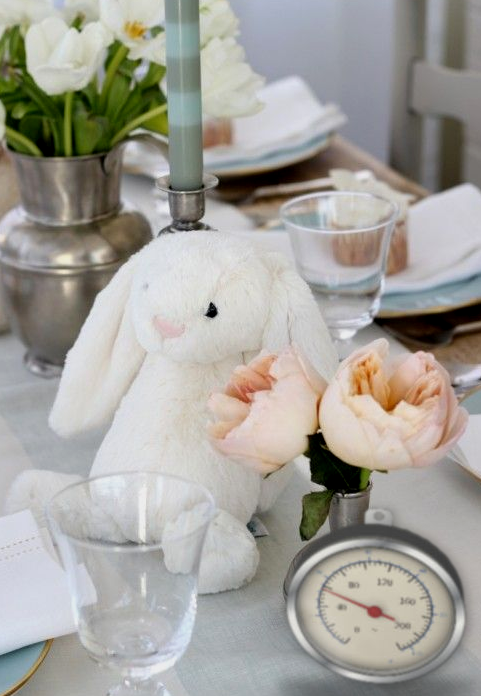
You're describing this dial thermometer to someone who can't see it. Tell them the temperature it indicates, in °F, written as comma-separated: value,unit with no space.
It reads 60,°F
